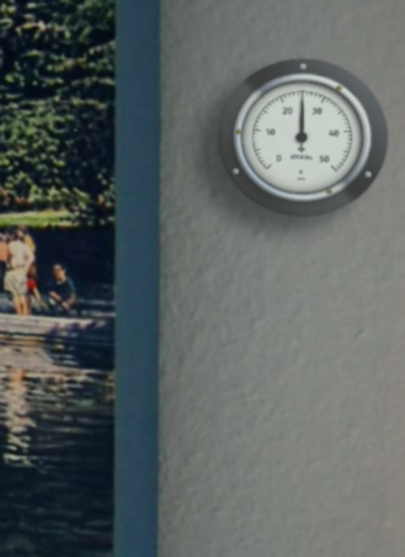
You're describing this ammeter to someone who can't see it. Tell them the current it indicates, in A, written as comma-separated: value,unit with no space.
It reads 25,A
